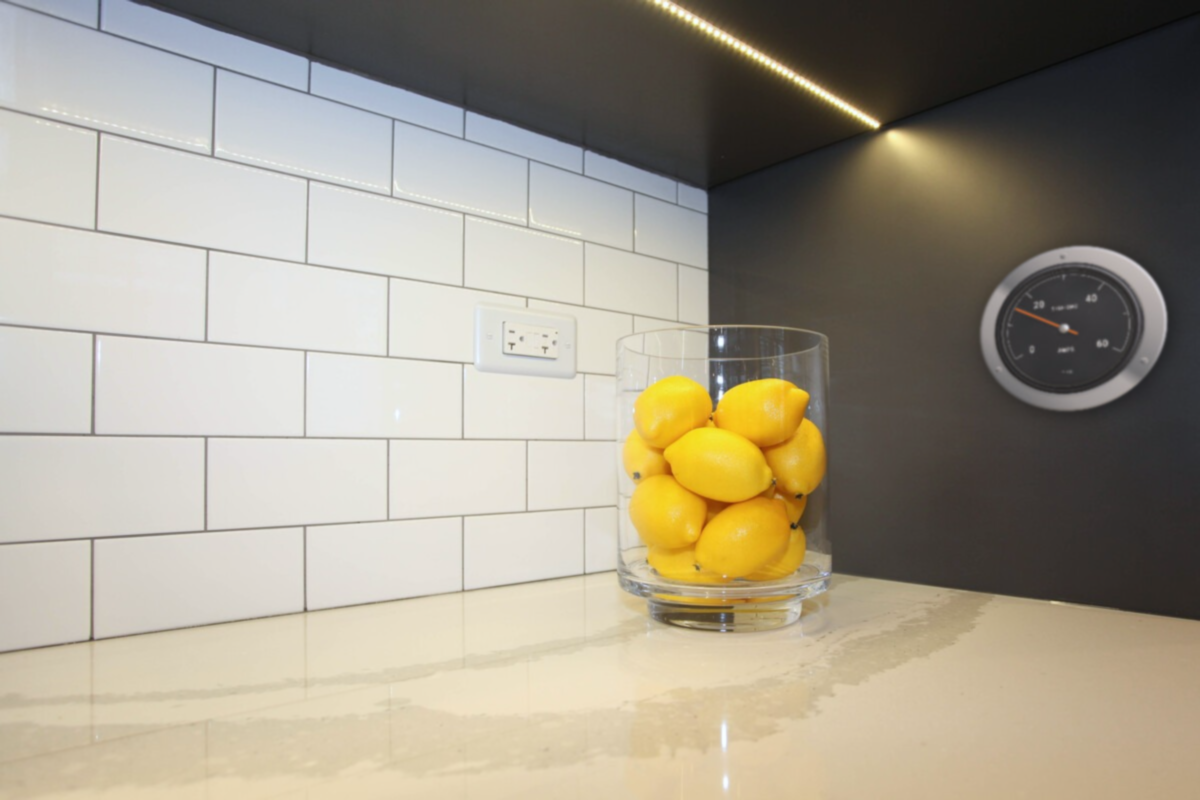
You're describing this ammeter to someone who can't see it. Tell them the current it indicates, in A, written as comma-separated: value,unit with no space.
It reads 15,A
